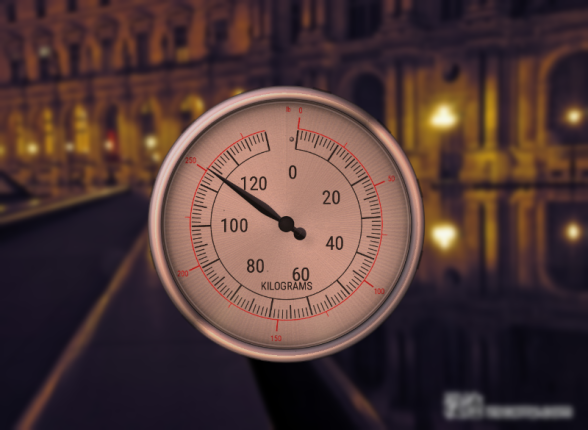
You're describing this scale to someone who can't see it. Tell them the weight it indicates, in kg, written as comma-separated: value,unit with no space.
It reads 114,kg
